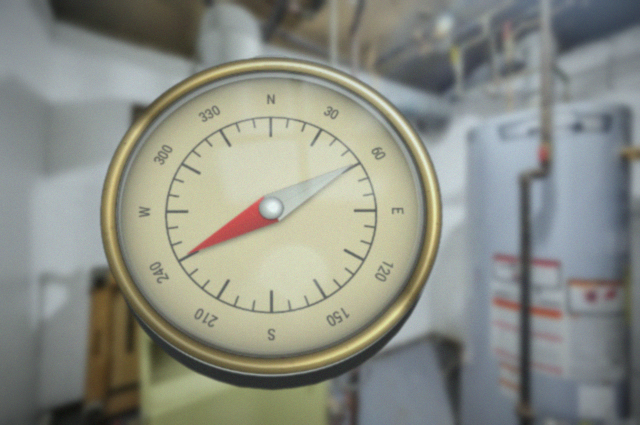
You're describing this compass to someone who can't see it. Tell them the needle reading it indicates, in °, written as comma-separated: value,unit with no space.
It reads 240,°
